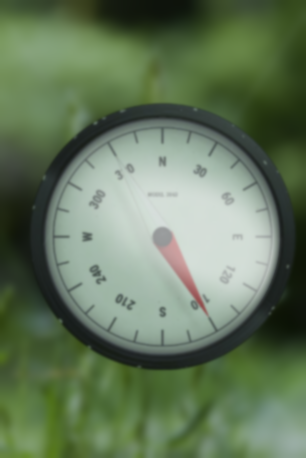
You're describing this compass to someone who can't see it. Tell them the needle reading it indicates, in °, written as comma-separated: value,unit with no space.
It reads 150,°
